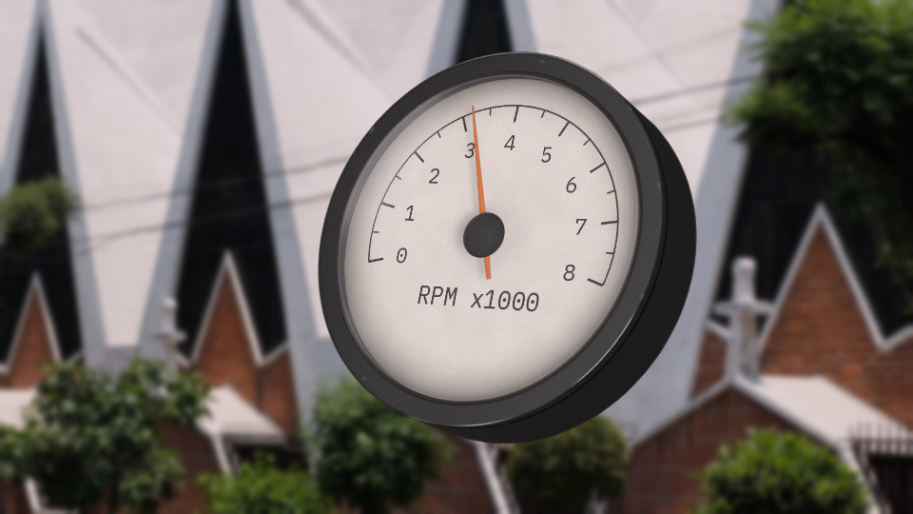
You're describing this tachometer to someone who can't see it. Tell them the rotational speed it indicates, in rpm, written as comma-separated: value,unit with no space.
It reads 3250,rpm
